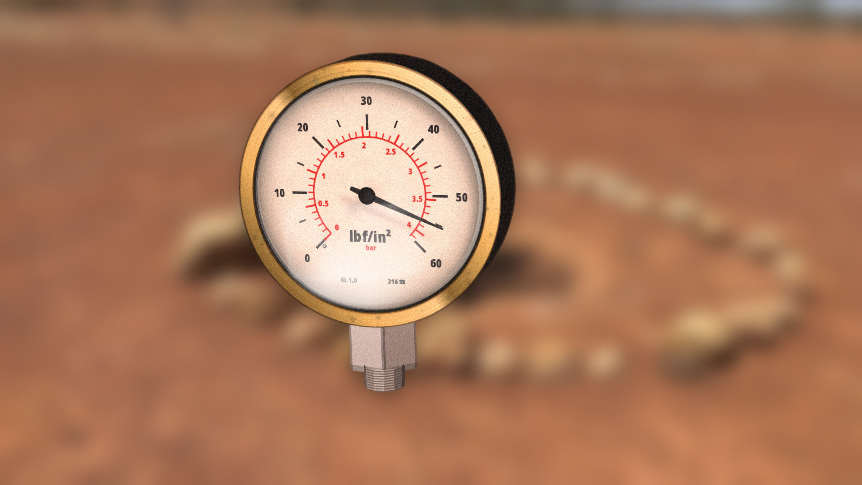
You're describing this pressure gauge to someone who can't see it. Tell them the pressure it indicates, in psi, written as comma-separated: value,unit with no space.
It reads 55,psi
